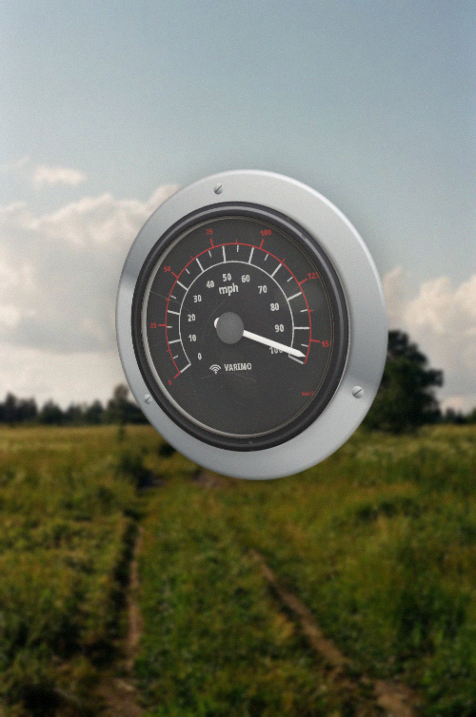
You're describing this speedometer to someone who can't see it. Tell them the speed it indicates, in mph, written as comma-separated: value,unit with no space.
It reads 97.5,mph
